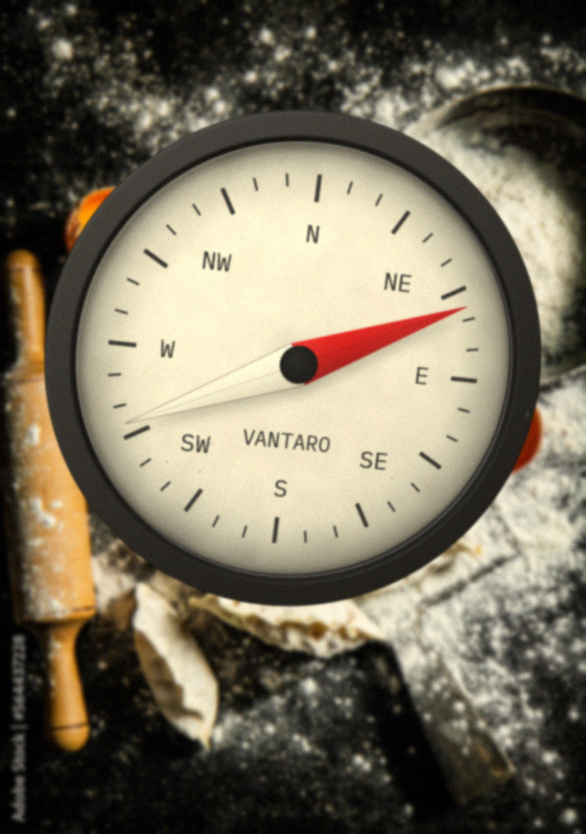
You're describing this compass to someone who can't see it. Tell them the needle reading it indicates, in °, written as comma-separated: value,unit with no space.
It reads 65,°
